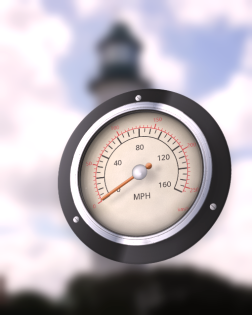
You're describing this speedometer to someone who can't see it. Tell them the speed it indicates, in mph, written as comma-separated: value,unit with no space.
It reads 0,mph
